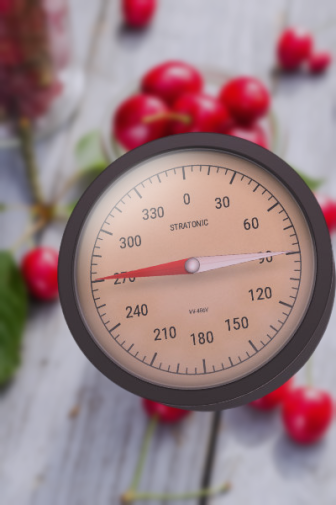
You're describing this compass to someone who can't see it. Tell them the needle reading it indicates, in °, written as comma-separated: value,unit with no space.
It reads 270,°
